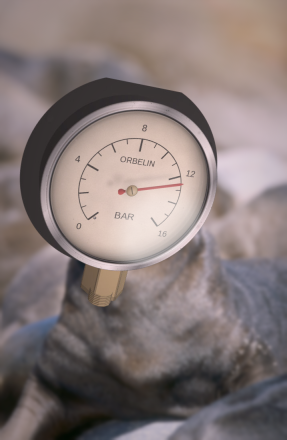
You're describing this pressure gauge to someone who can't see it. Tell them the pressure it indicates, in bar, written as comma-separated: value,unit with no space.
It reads 12.5,bar
